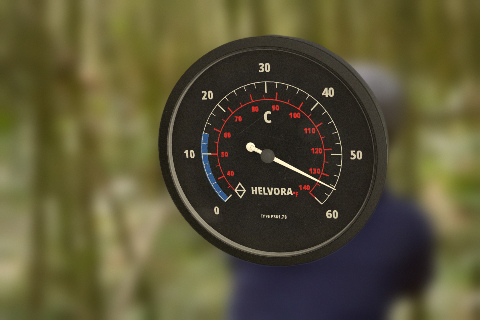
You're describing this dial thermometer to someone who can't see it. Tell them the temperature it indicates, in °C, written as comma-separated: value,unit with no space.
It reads 56,°C
